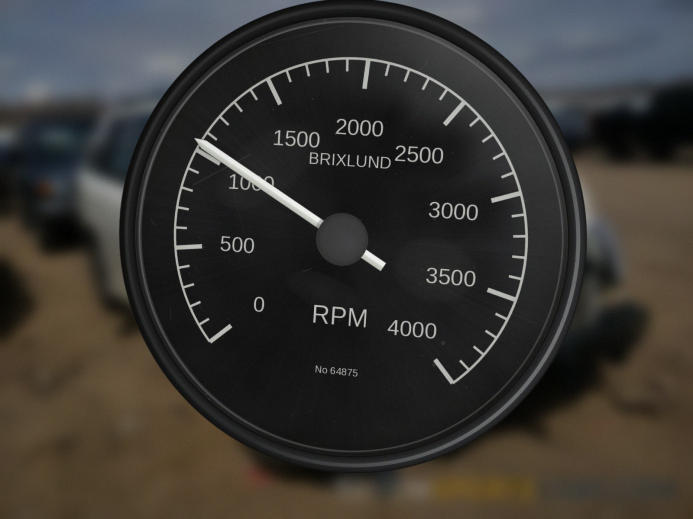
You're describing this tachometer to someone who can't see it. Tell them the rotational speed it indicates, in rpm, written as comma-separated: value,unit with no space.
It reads 1050,rpm
